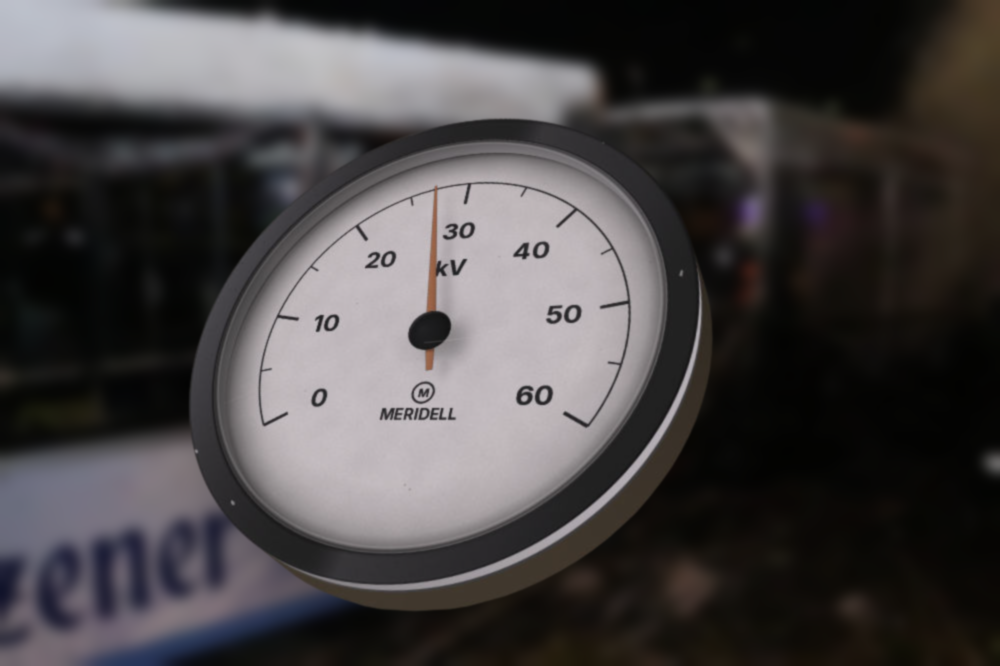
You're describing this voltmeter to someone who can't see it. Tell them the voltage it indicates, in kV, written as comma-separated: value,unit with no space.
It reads 27.5,kV
